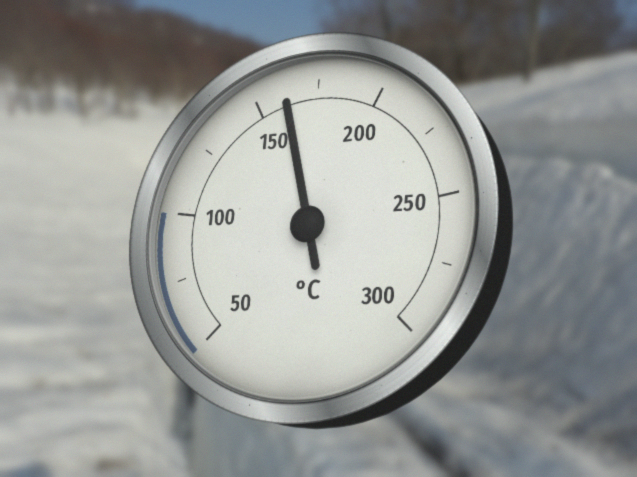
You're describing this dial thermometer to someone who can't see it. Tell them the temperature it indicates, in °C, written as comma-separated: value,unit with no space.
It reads 162.5,°C
